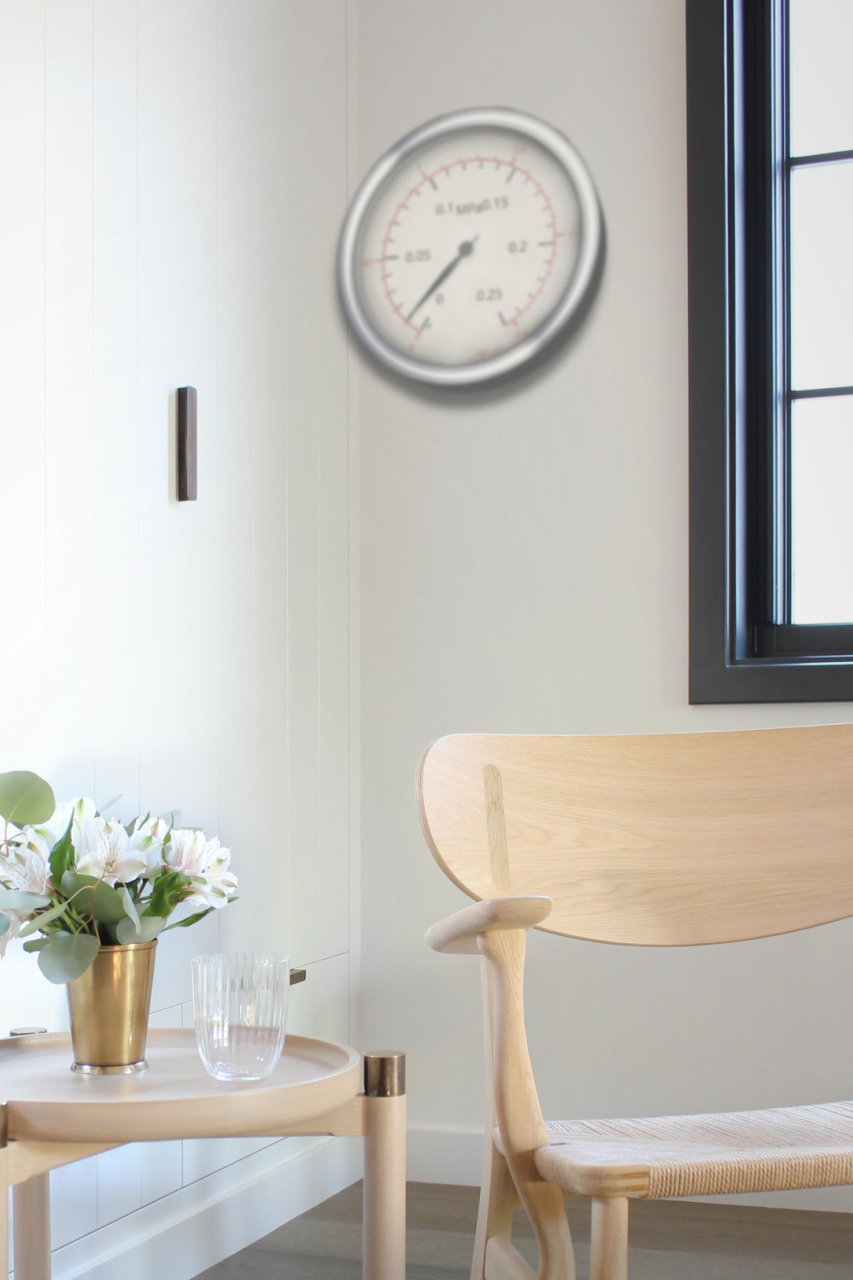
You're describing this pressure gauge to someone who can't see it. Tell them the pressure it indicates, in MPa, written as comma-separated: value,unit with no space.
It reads 0.01,MPa
